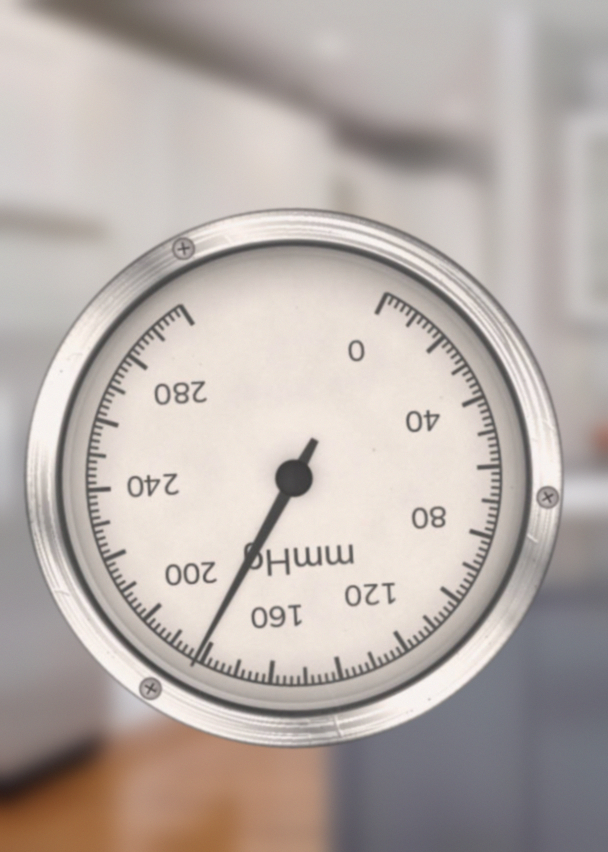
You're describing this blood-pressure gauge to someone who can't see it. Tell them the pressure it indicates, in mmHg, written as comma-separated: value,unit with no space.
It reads 182,mmHg
